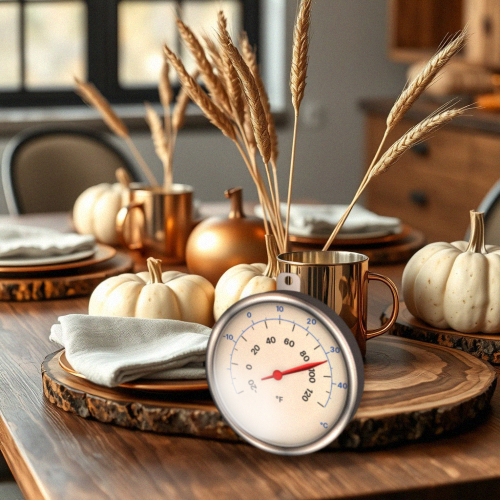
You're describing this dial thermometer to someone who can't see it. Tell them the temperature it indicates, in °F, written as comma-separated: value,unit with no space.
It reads 90,°F
